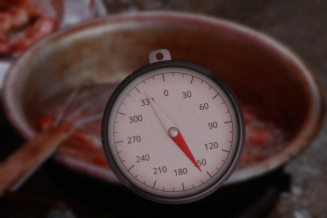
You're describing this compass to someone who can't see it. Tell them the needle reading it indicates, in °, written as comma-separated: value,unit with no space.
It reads 155,°
